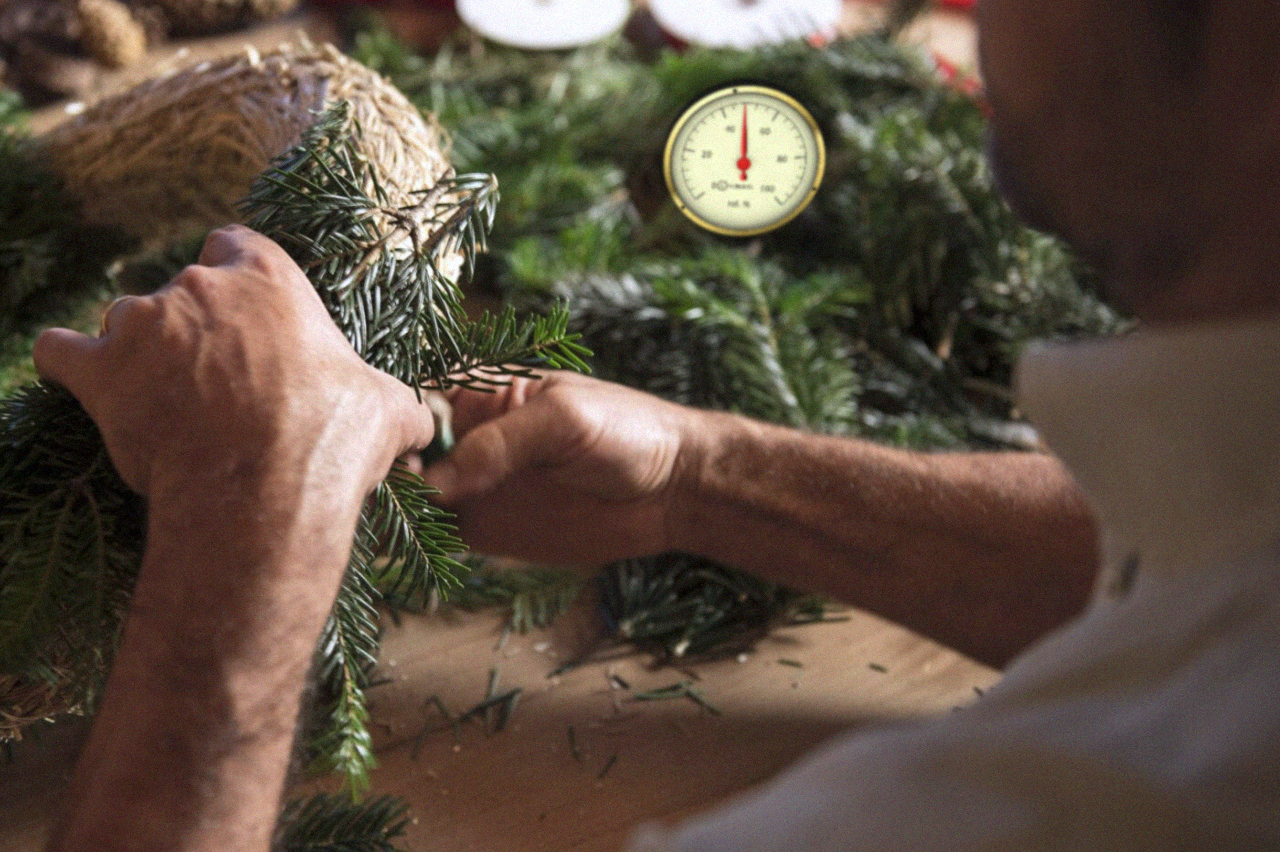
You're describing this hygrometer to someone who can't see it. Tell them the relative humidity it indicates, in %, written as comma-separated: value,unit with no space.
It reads 48,%
